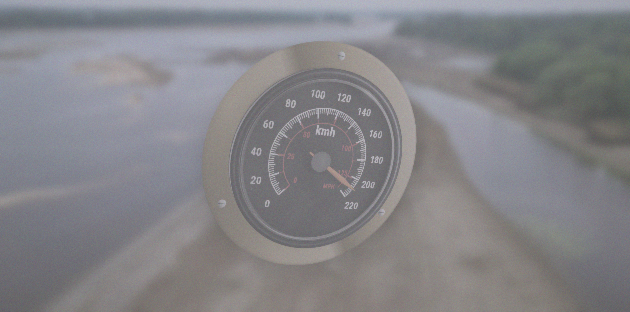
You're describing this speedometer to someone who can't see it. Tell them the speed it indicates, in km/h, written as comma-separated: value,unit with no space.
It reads 210,km/h
